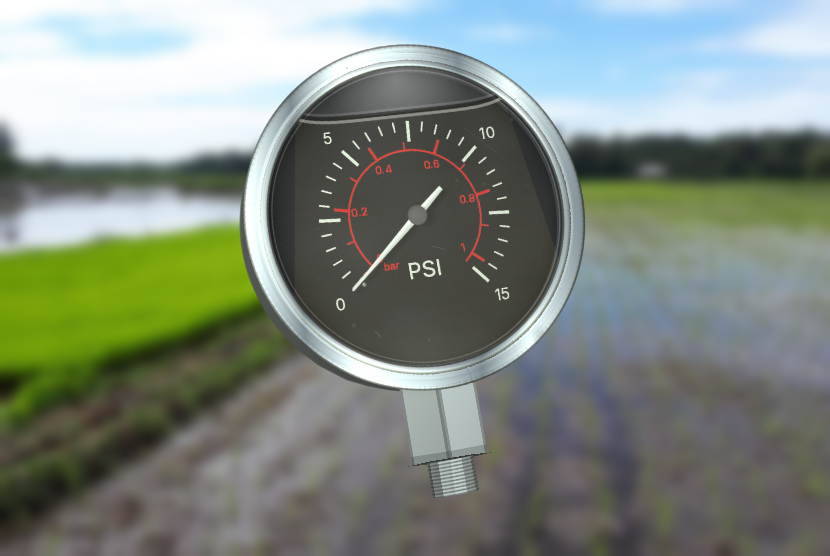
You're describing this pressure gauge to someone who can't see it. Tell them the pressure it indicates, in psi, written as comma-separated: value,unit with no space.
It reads 0,psi
